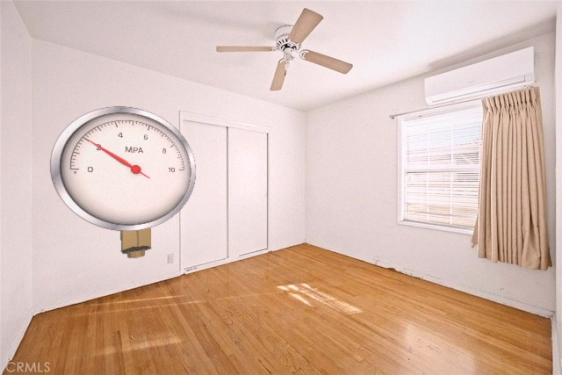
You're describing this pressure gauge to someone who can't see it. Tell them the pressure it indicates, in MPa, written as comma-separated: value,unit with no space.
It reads 2,MPa
